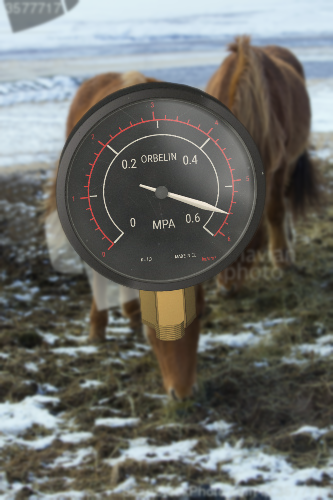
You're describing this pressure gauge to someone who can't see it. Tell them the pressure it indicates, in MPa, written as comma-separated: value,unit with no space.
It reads 0.55,MPa
